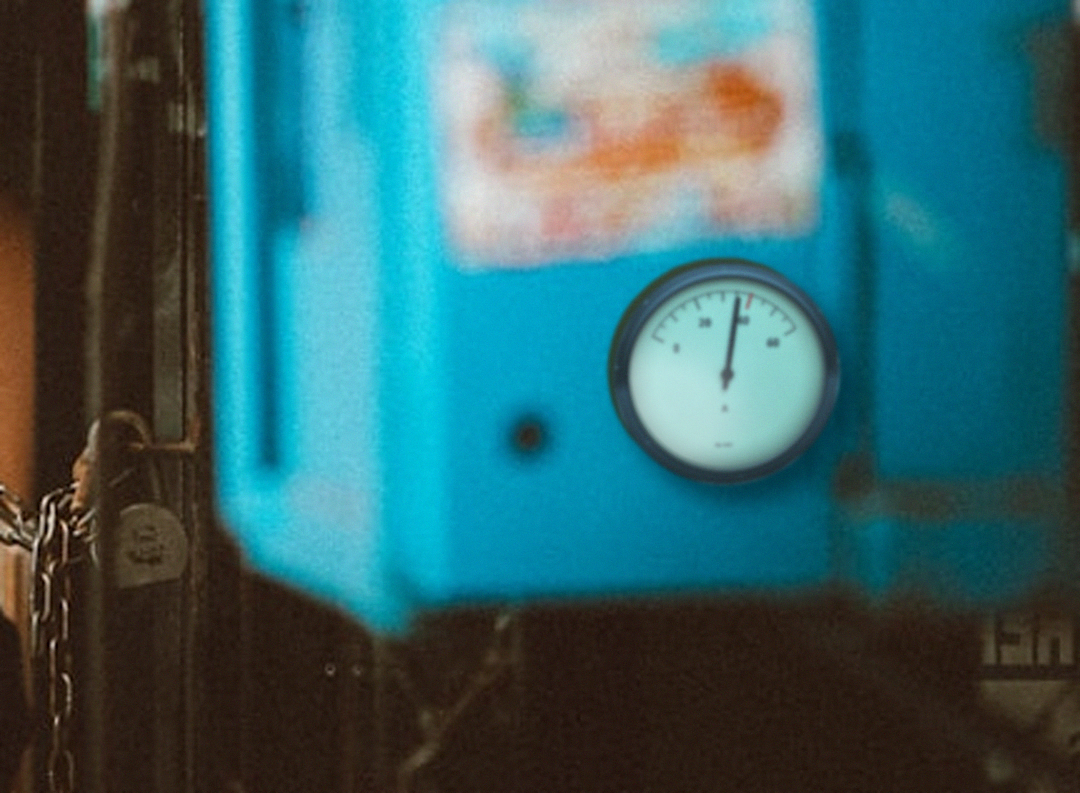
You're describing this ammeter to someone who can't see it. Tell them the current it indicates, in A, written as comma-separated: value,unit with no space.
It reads 35,A
